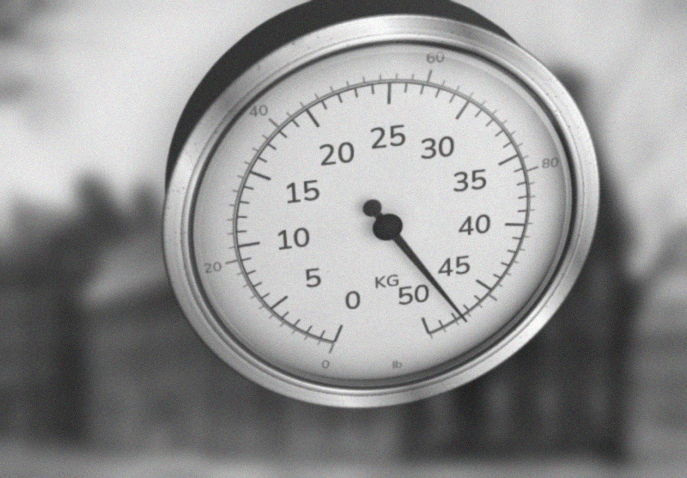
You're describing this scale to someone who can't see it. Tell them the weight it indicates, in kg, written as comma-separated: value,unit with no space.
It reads 47.5,kg
